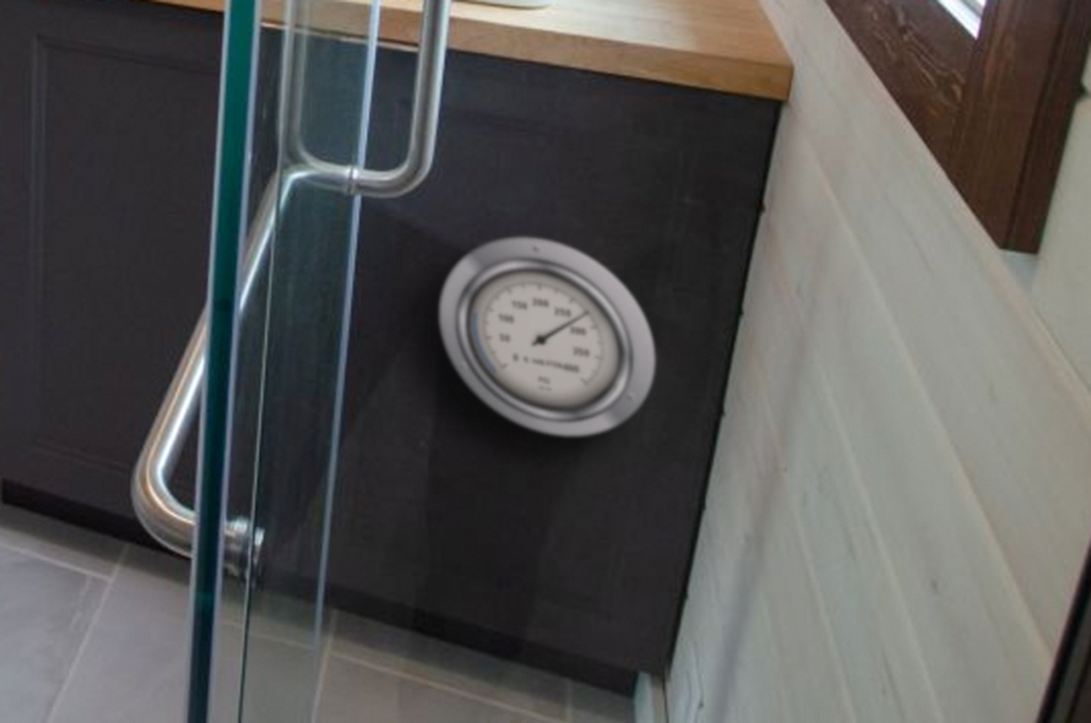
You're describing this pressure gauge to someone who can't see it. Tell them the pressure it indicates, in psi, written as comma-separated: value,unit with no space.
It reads 275,psi
